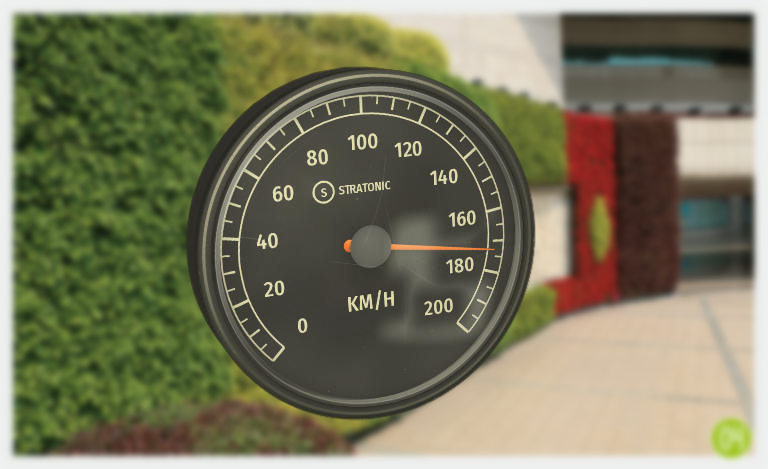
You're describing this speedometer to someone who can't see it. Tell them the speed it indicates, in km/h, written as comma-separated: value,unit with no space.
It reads 172.5,km/h
